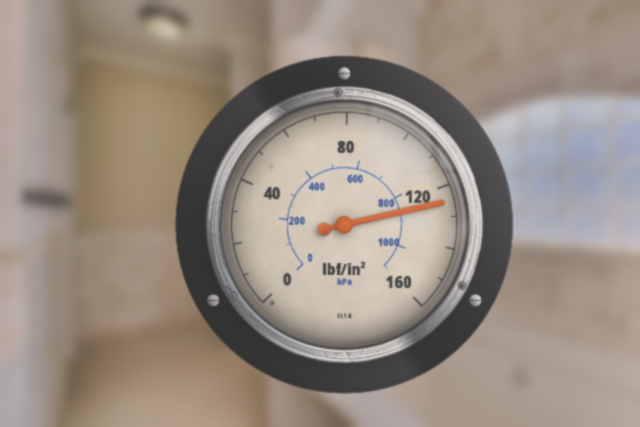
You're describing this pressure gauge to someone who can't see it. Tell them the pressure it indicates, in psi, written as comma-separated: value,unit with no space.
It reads 125,psi
